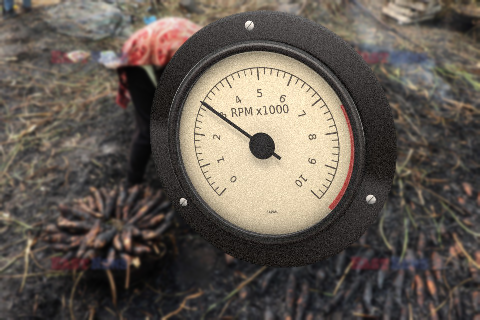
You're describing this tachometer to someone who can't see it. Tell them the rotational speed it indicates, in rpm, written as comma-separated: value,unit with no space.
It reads 3000,rpm
